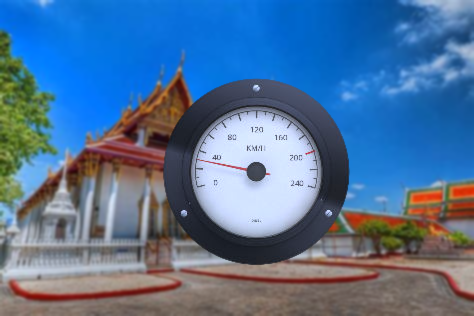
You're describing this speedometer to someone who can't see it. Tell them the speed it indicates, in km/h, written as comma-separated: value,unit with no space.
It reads 30,km/h
